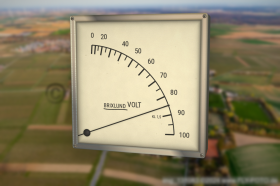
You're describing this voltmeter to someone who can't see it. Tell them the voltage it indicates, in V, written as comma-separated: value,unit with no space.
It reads 85,V
